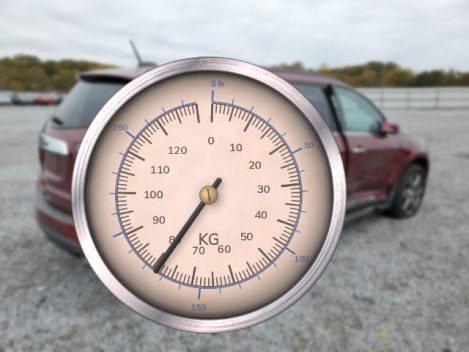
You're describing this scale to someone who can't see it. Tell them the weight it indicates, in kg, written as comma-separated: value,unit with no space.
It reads 79,kg
